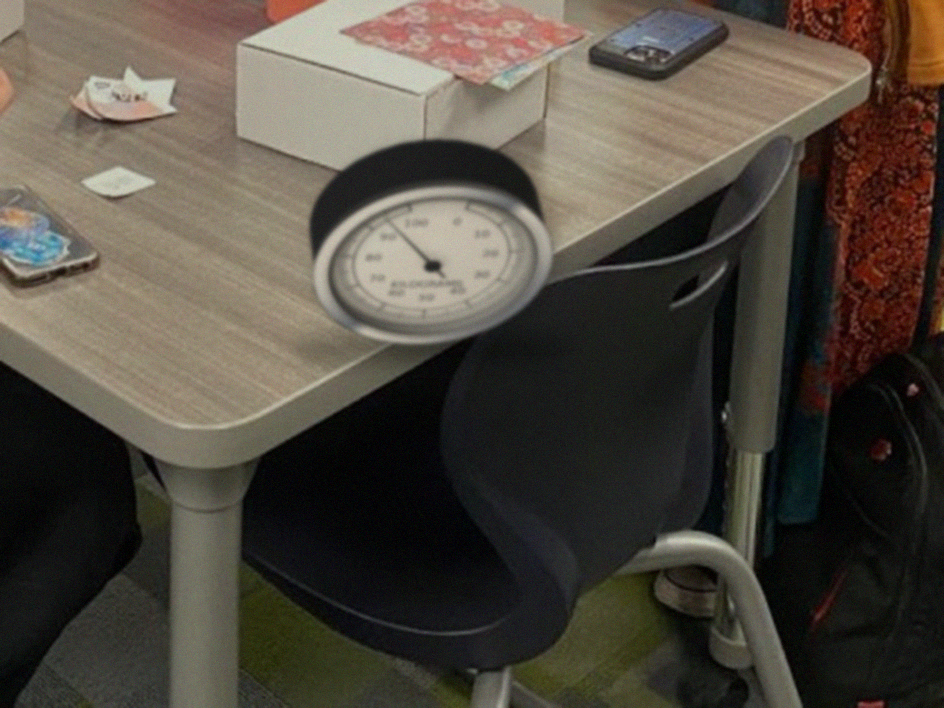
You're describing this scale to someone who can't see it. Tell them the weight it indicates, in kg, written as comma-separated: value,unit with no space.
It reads 95,kg
